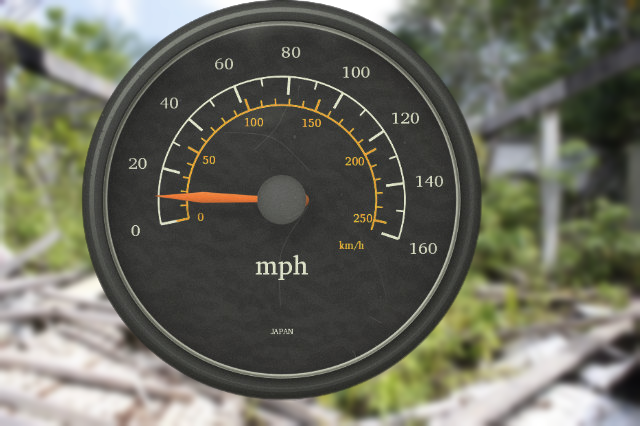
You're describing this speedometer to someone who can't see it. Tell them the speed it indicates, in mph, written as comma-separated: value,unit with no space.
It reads 10,mph
